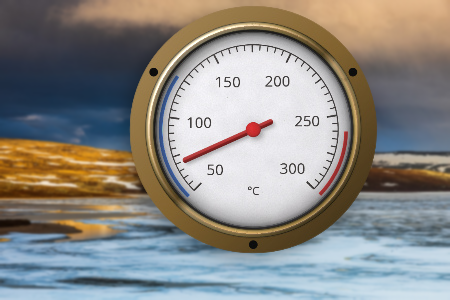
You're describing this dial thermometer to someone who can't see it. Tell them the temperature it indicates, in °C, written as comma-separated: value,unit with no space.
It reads 70,°C
